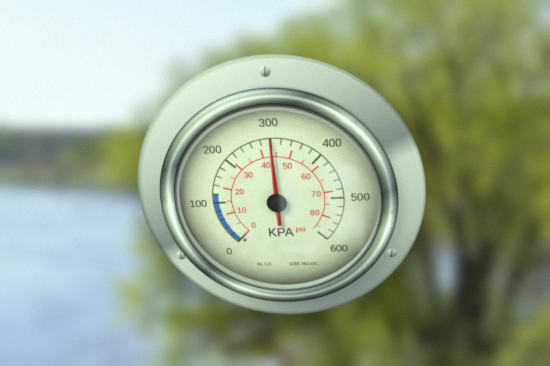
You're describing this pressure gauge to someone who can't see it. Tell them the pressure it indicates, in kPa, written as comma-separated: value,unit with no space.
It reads 300,kPa
